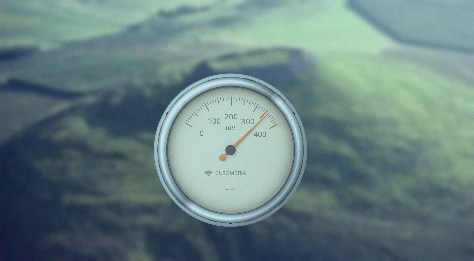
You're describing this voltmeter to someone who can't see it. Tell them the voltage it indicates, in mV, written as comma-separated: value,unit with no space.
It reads 350,mV
